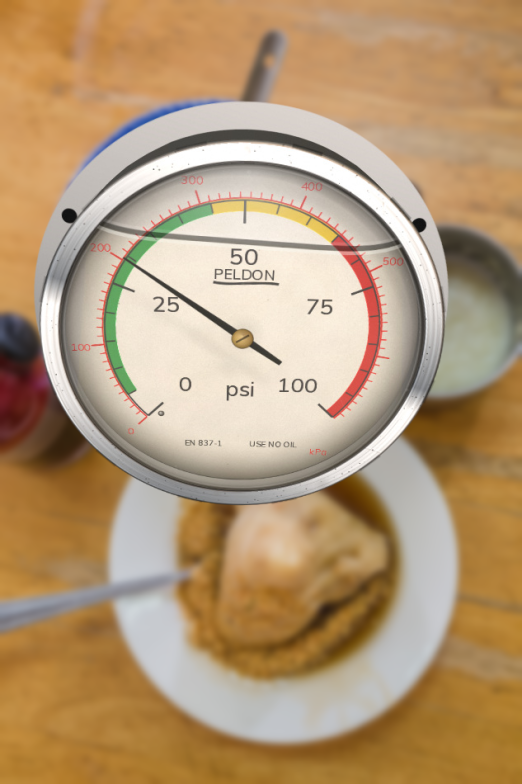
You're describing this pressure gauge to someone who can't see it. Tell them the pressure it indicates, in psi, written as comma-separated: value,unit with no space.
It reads 30,psi
